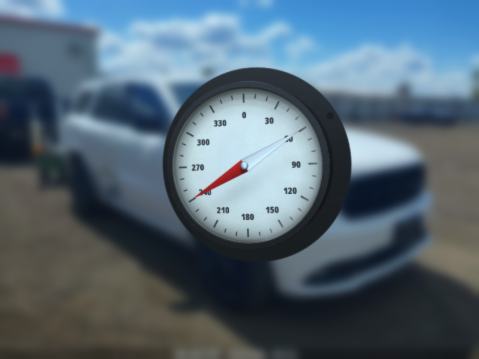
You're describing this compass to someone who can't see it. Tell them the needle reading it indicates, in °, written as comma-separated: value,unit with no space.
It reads 240,°
